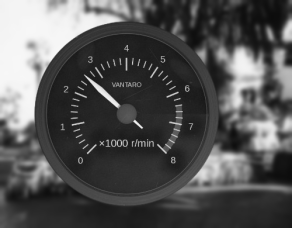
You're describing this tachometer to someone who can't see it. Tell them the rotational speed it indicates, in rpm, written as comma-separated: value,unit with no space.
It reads 2600,rpm
